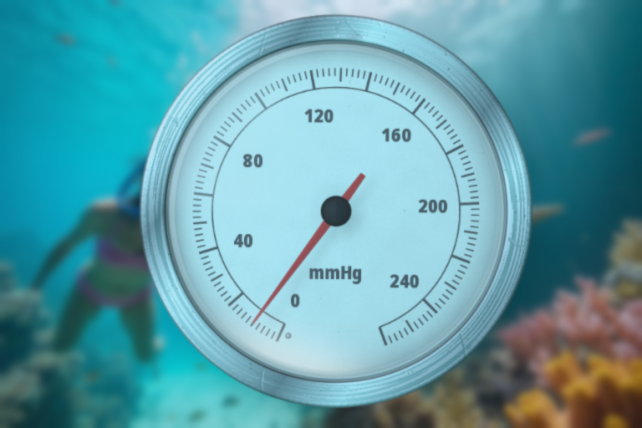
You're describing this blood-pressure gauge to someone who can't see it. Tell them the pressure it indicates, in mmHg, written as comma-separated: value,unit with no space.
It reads 10,mmHg
